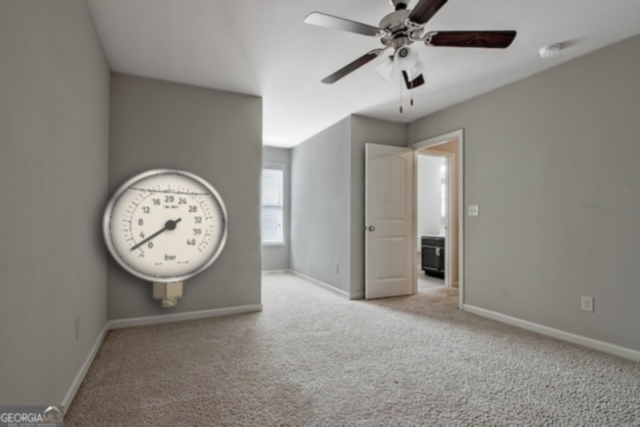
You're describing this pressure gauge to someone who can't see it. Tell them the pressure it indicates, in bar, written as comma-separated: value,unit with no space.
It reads 2,bar
